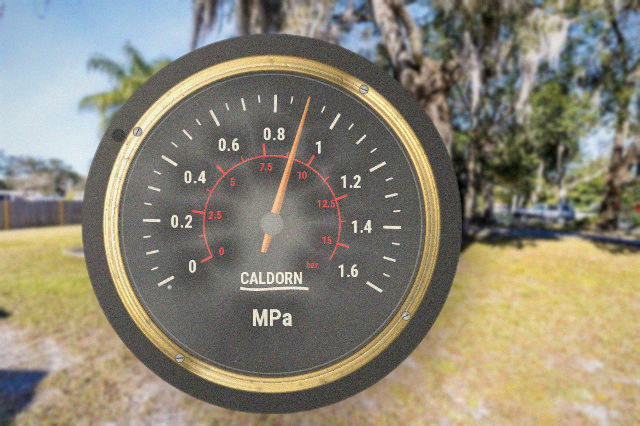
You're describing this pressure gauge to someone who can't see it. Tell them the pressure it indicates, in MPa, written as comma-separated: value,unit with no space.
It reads 0.9,MPa
